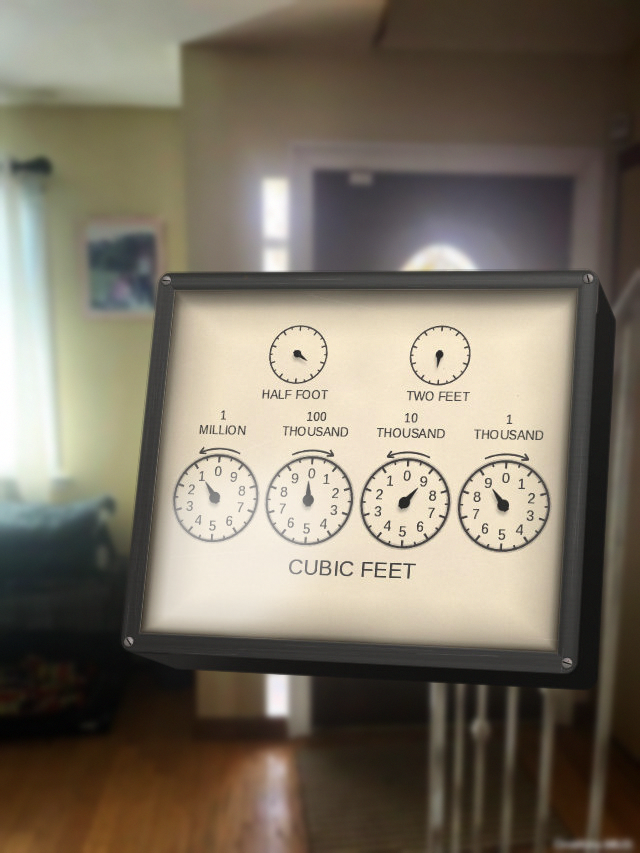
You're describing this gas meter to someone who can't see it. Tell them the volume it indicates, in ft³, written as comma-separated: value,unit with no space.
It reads 98900,ft³
